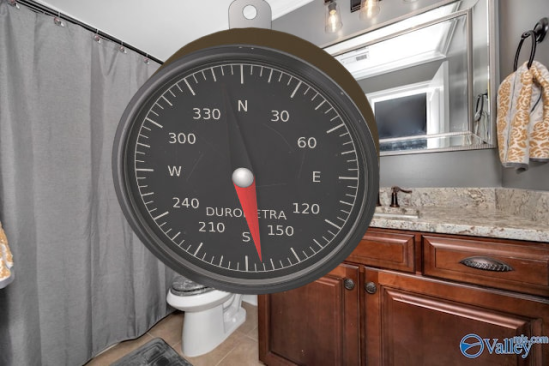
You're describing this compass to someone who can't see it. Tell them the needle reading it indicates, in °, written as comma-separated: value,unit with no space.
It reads 170,°
